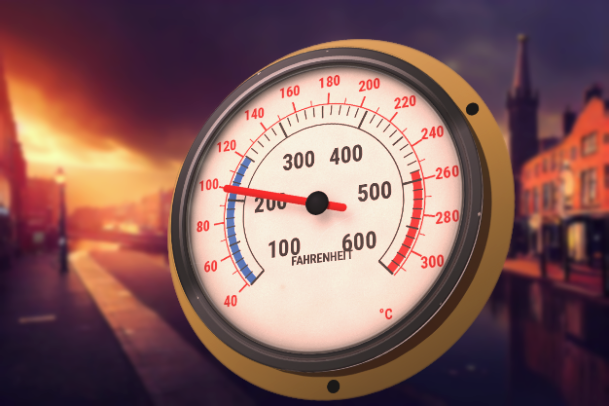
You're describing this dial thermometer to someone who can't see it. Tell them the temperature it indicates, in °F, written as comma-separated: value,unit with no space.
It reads 210,°F
